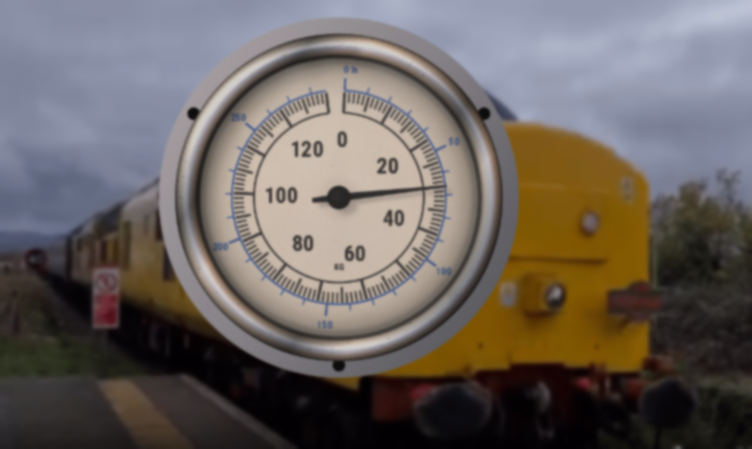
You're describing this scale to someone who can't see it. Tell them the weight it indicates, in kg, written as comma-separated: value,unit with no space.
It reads 30,kg
